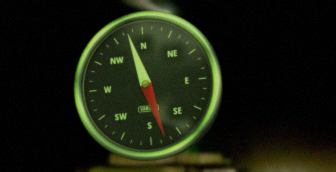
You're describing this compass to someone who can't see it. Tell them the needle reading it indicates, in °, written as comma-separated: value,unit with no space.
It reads 165,°
